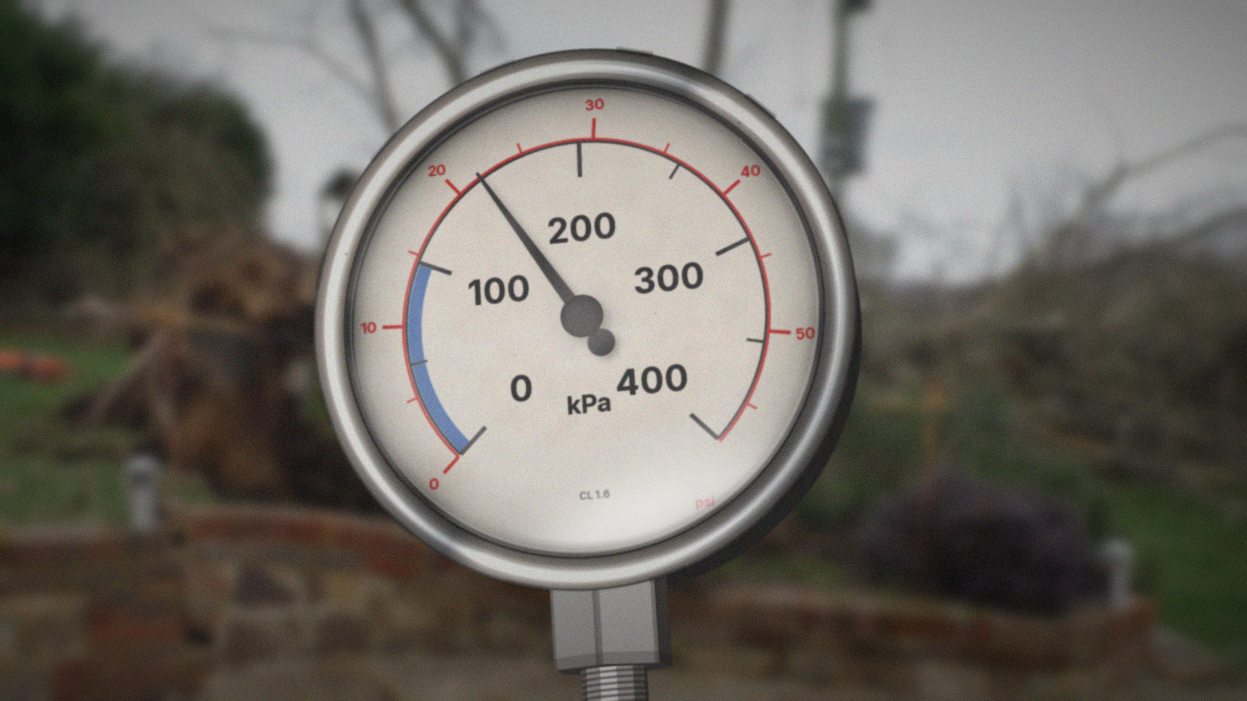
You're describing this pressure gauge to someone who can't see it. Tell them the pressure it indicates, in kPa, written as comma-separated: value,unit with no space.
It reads 150,kPa
